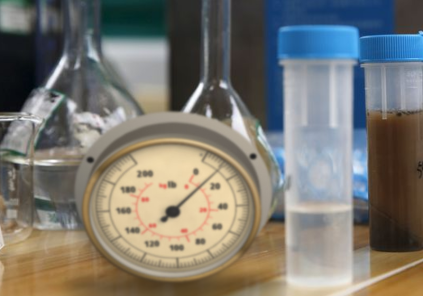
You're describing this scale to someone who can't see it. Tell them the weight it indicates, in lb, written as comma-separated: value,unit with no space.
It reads 10,lb
